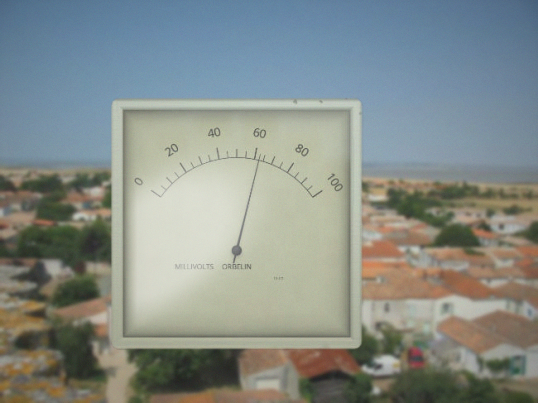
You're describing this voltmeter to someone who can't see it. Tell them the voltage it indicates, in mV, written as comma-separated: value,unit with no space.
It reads 62.5,mV
